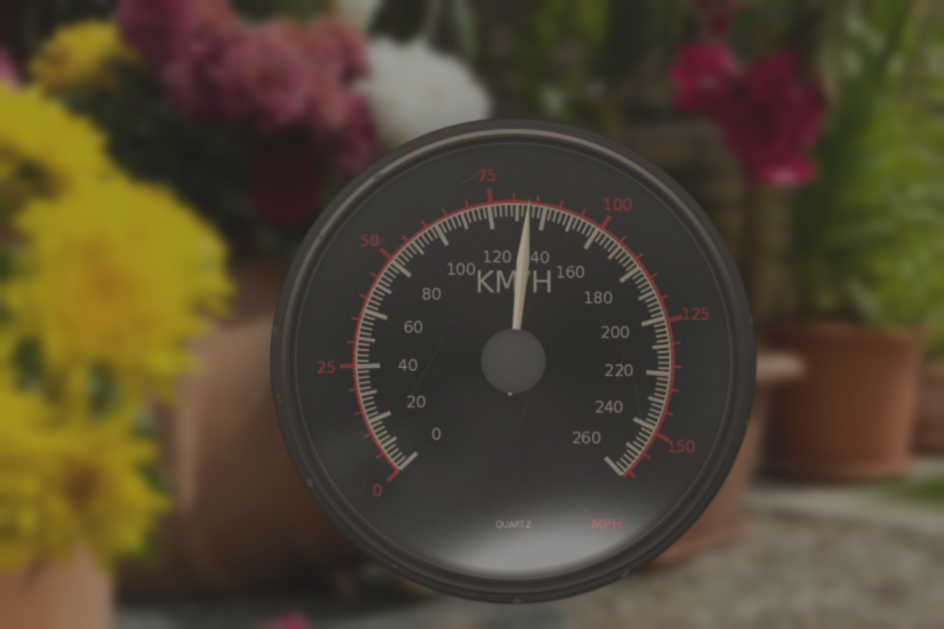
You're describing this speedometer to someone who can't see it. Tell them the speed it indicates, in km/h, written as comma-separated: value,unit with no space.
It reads 134,km/h
